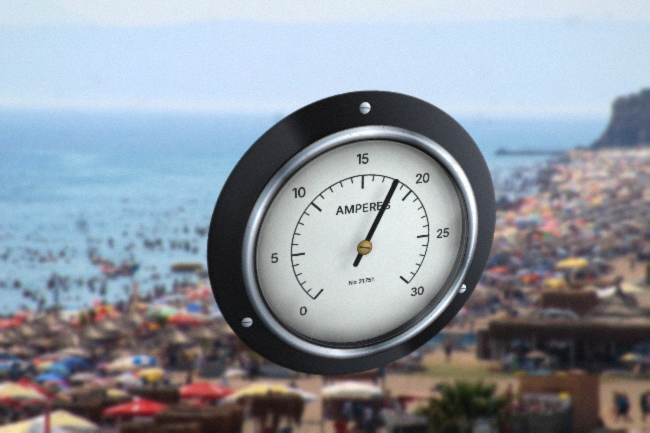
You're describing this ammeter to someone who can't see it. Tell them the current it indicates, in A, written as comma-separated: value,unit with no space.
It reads 18,A
